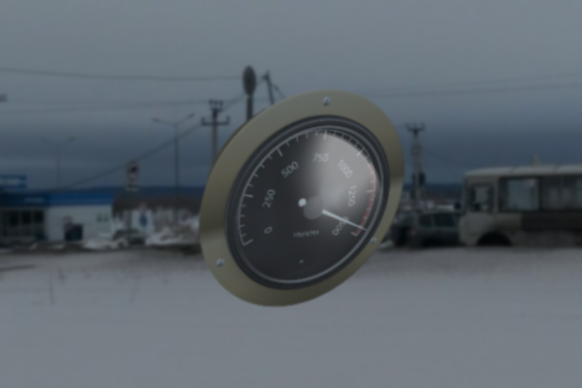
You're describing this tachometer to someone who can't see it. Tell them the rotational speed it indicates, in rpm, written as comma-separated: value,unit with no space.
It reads 1450,rpm
